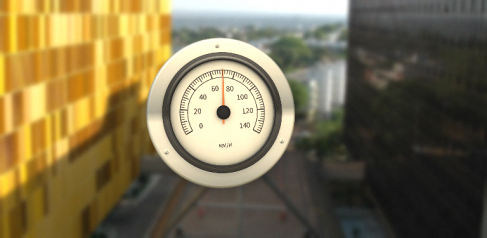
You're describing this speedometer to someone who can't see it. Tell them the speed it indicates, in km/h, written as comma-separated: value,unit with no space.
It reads 70,km/h
